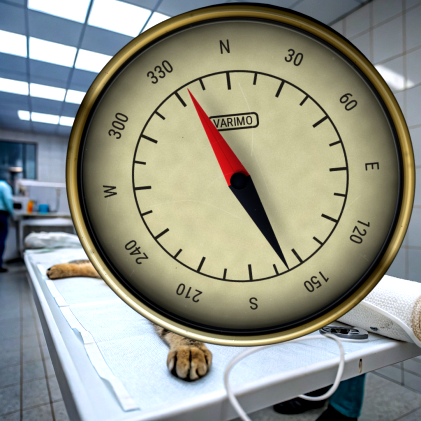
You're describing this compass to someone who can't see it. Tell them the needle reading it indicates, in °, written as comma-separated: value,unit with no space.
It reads 337.5,°
